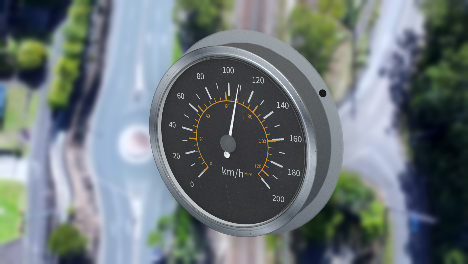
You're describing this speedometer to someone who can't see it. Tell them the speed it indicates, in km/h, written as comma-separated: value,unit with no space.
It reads 110,km/h
